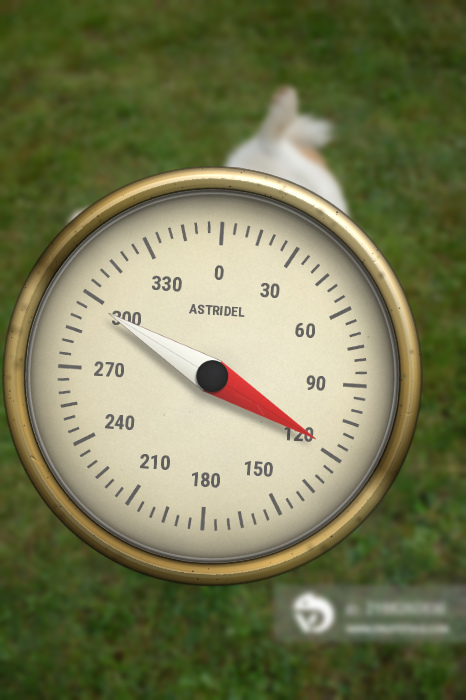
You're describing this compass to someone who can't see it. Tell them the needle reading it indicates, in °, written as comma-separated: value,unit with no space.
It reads 117.5,°
